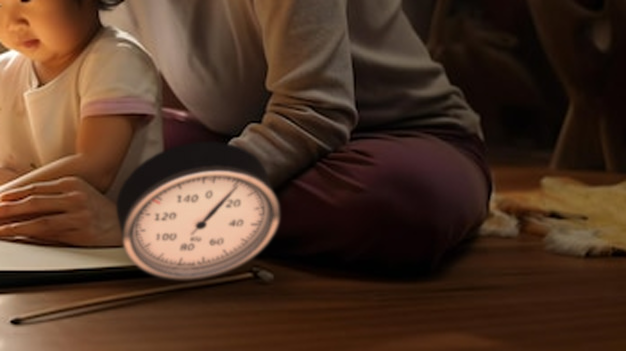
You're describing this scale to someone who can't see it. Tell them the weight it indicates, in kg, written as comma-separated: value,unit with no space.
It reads 10,kg
